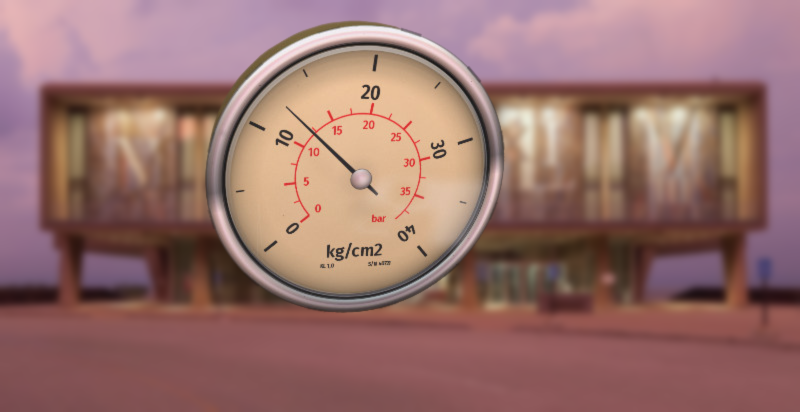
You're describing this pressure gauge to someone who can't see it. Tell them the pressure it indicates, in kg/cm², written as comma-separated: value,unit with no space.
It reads 12.5,kg/cm²
